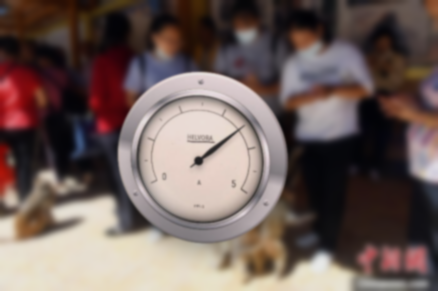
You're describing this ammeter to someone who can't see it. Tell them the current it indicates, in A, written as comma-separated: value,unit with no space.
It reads 3.5,A
